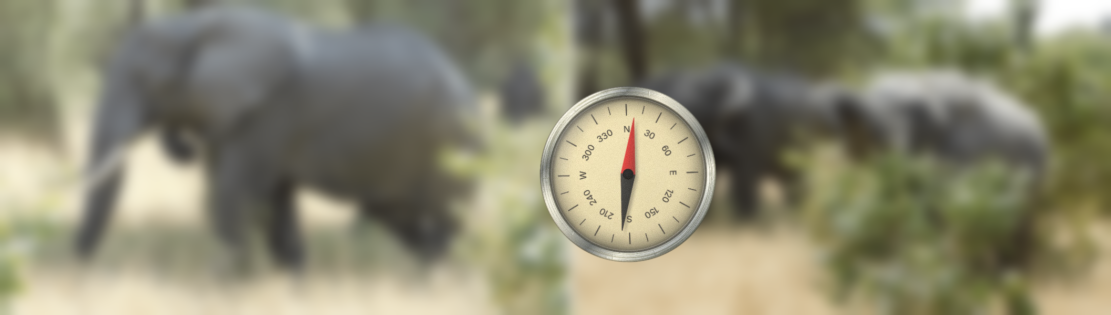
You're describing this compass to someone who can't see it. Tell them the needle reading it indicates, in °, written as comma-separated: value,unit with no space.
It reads 7.5,°
